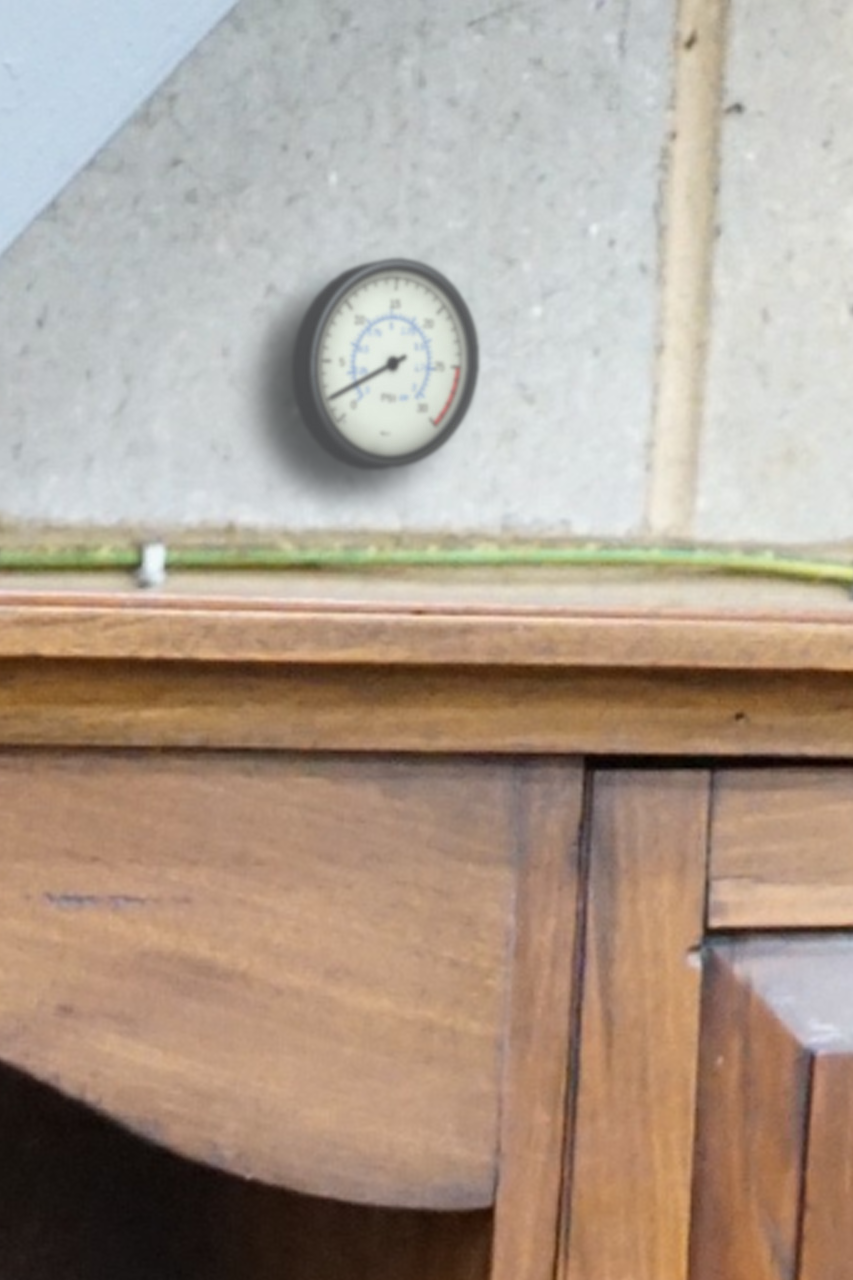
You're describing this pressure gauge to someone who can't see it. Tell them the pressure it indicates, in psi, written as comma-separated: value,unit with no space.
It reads 2,psi
